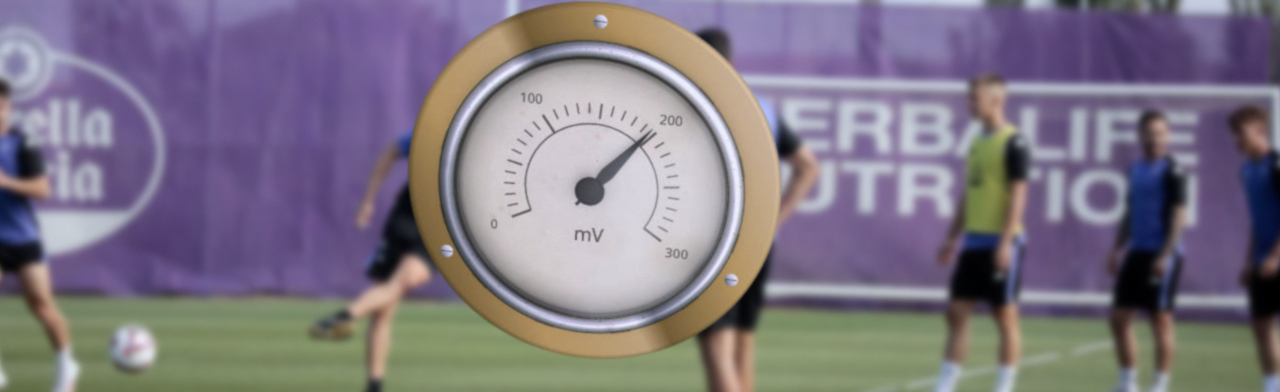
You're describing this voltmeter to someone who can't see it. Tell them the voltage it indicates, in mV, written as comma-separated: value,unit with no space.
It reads 195,mV
